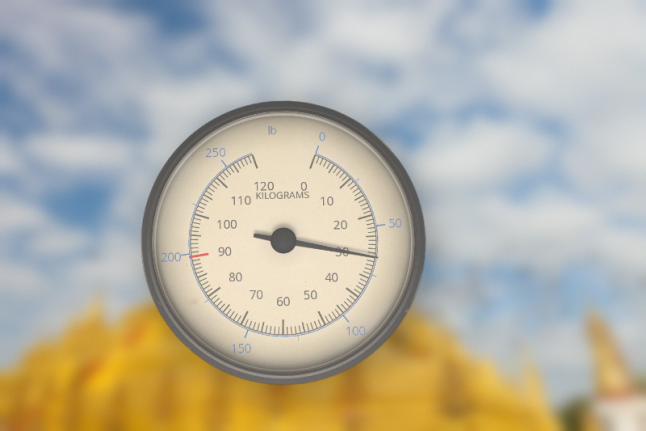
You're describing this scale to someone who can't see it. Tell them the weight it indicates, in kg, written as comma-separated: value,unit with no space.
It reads 30,kg
